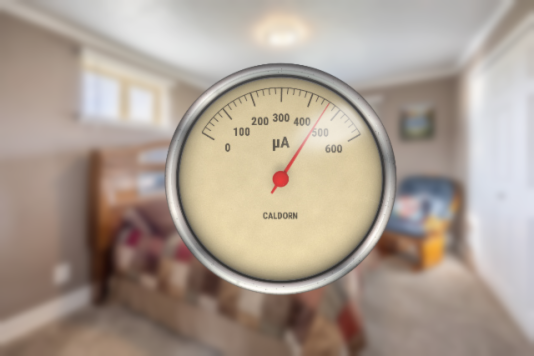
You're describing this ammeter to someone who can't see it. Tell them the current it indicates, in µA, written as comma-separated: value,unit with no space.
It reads 460,µA
